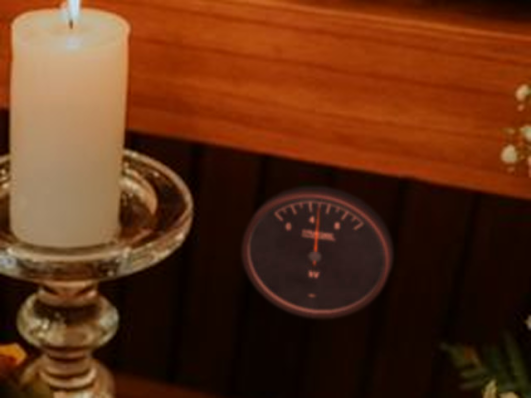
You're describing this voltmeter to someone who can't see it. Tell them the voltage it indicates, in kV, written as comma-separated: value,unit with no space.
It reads 5,kV
